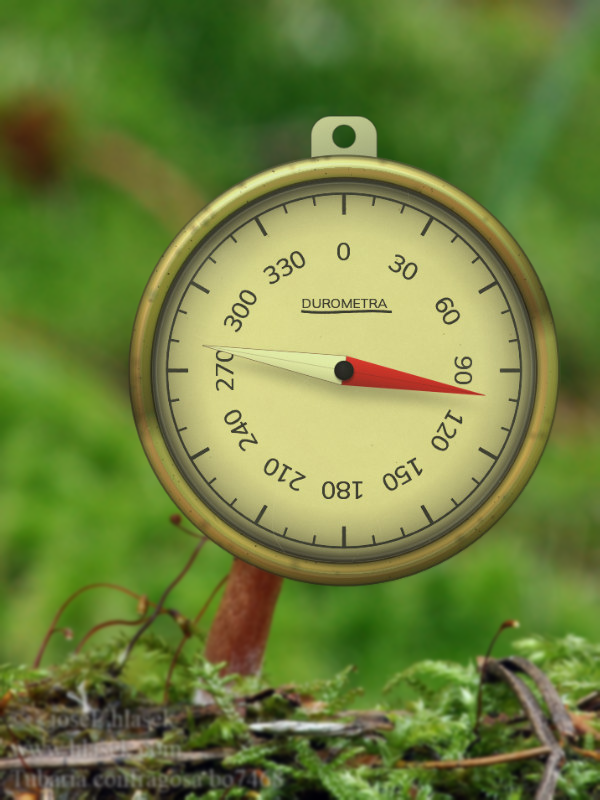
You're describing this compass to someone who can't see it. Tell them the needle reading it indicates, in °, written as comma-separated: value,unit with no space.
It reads 100,°
